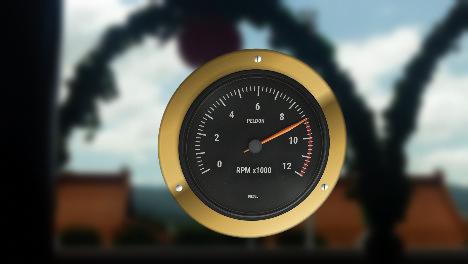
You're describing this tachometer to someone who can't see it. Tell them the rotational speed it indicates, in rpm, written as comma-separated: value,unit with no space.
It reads 9000,rpm
